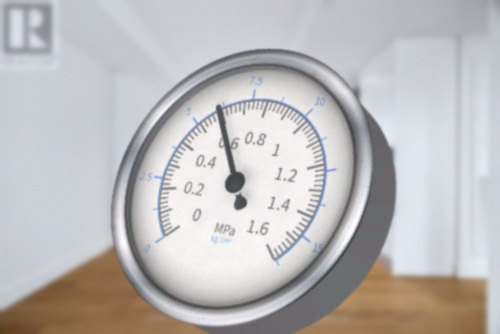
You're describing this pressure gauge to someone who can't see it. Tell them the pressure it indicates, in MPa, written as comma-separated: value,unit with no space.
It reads 0.6,MPa
